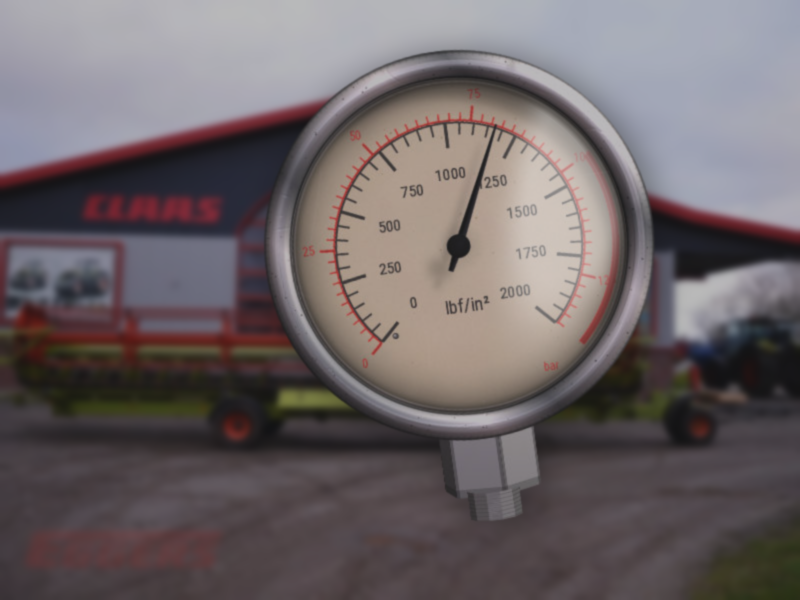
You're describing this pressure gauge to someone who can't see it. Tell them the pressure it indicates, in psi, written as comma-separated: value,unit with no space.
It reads 1175,psi
